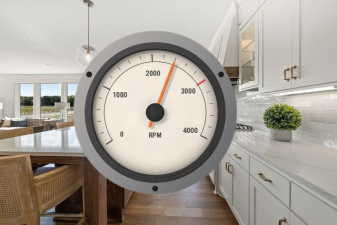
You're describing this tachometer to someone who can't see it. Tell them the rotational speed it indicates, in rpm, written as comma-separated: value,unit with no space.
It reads 2400,rpm
